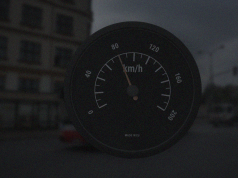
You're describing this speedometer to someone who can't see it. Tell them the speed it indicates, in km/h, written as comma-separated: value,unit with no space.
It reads 80,km/h
